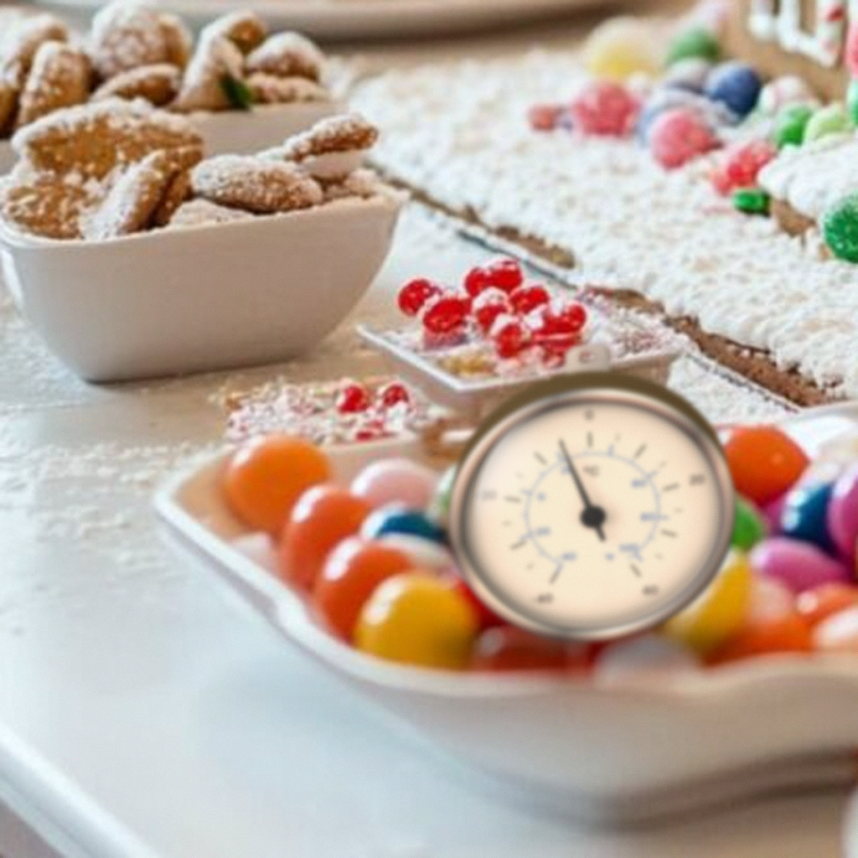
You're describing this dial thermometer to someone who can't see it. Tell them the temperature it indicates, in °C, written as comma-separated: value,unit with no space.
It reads -5,°C
